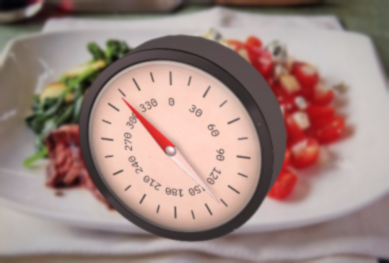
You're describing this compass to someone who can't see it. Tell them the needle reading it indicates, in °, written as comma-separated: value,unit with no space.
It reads 315,°
